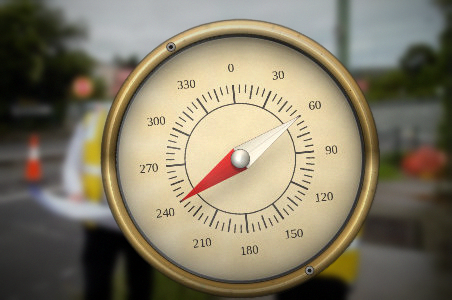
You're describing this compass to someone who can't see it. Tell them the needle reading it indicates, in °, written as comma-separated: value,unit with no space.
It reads 240,°
